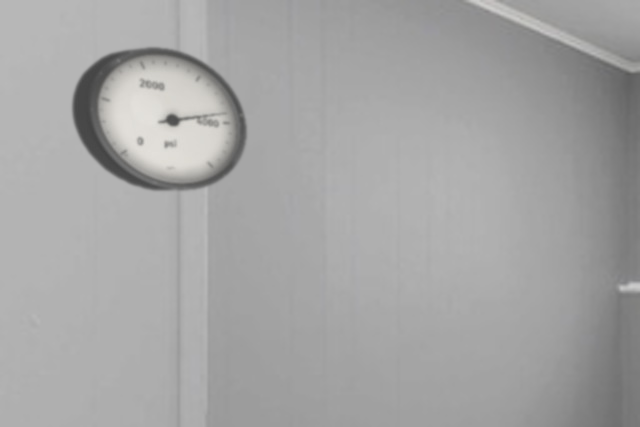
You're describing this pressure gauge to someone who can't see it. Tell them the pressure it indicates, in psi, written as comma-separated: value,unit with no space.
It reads 3800,psi
